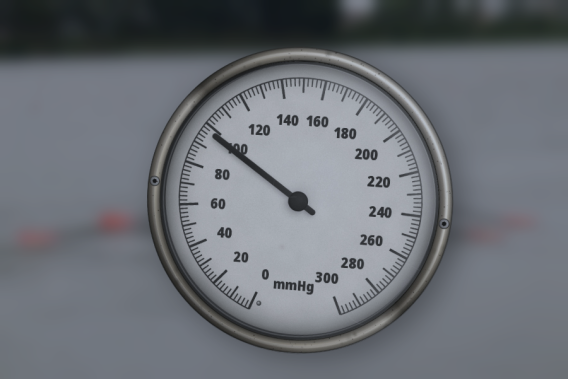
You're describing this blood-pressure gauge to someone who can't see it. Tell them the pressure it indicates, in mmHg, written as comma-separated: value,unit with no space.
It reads 98,mmHg
